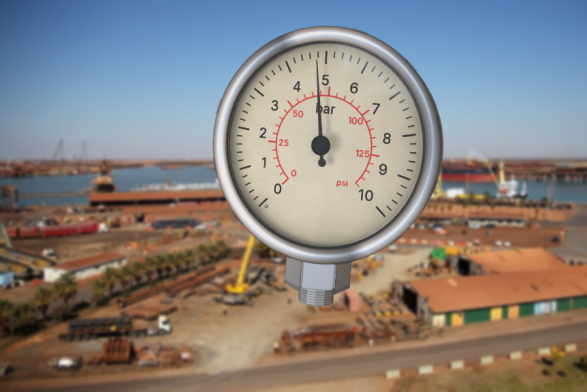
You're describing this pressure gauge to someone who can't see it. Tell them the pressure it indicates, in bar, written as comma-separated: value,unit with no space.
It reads 4.8,bar
